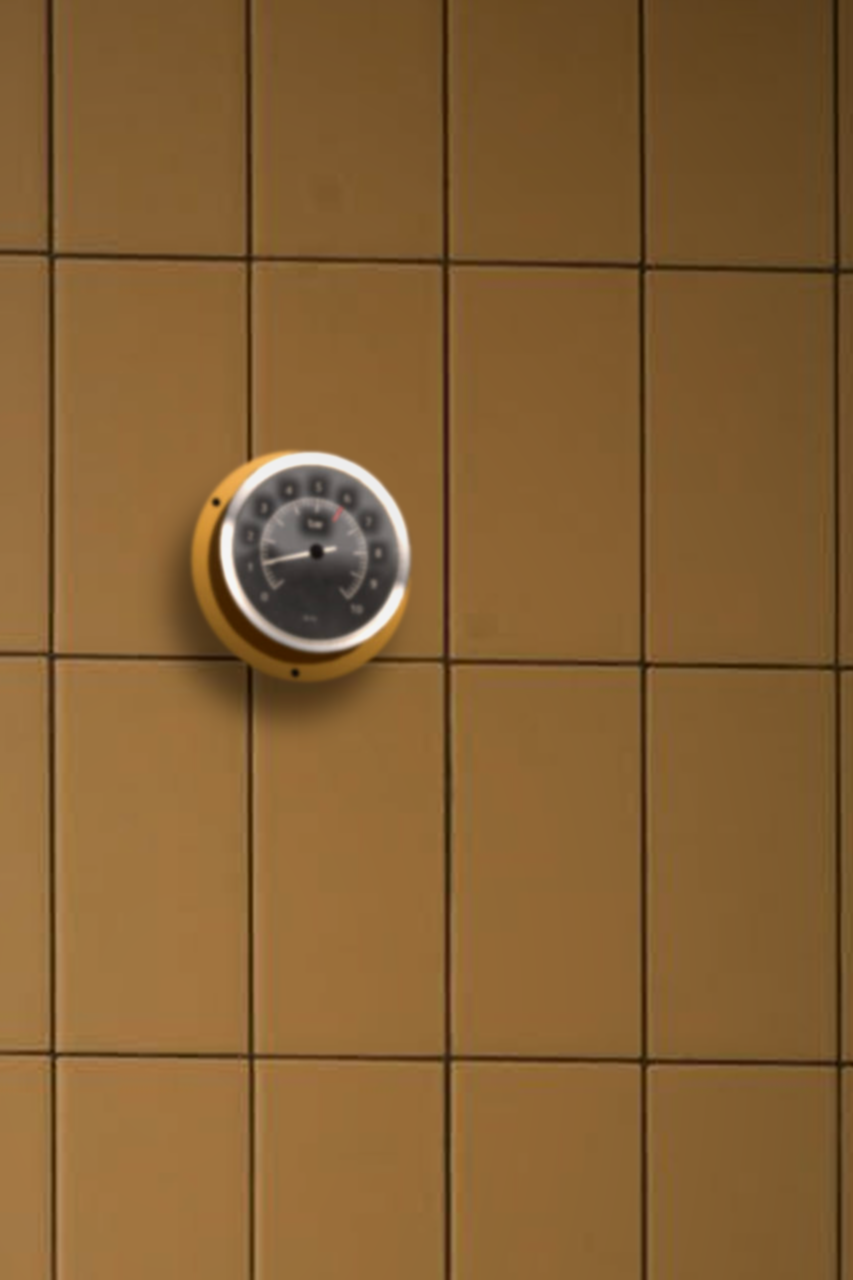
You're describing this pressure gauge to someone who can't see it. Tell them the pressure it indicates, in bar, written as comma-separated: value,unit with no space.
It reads 1,bar
